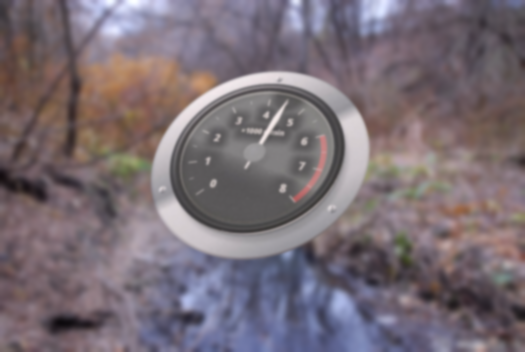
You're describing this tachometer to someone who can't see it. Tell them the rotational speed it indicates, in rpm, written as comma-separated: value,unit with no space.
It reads 4500,rpm
